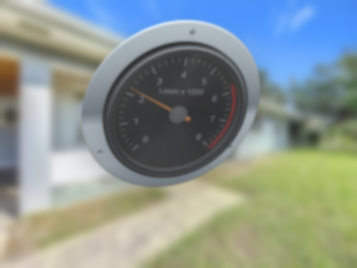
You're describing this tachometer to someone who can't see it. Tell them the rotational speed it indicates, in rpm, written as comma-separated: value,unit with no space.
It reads 2200,rpm
